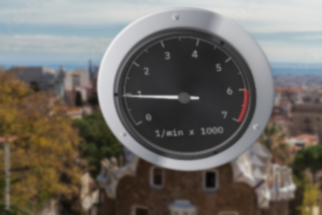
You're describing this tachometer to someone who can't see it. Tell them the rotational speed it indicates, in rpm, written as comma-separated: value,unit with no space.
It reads 1000,rpm
